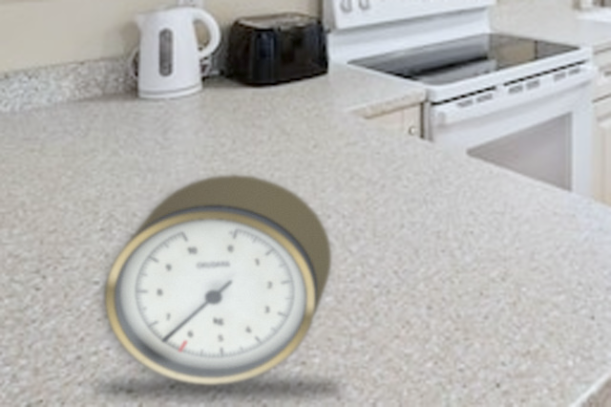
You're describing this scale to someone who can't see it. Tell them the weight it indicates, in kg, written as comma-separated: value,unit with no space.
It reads 6.5,kg
